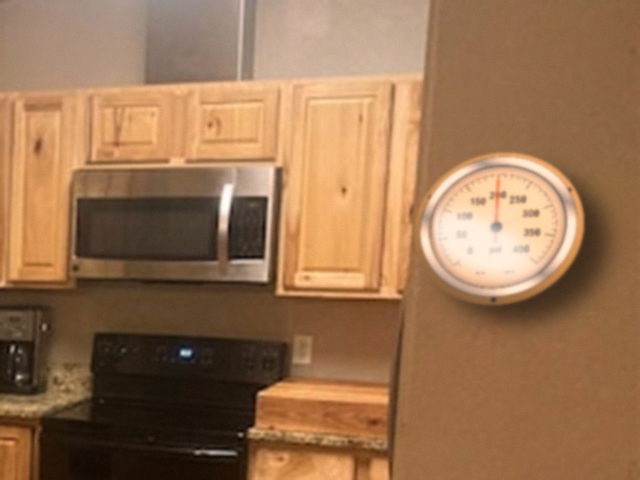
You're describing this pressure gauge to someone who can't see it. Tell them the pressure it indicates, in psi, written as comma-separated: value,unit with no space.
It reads 200,psi
